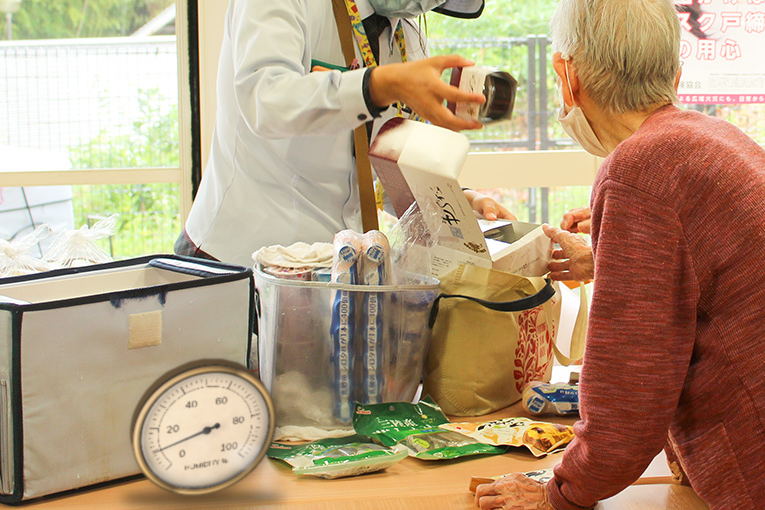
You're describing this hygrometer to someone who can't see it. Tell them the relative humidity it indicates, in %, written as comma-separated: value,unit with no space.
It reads 10,%
